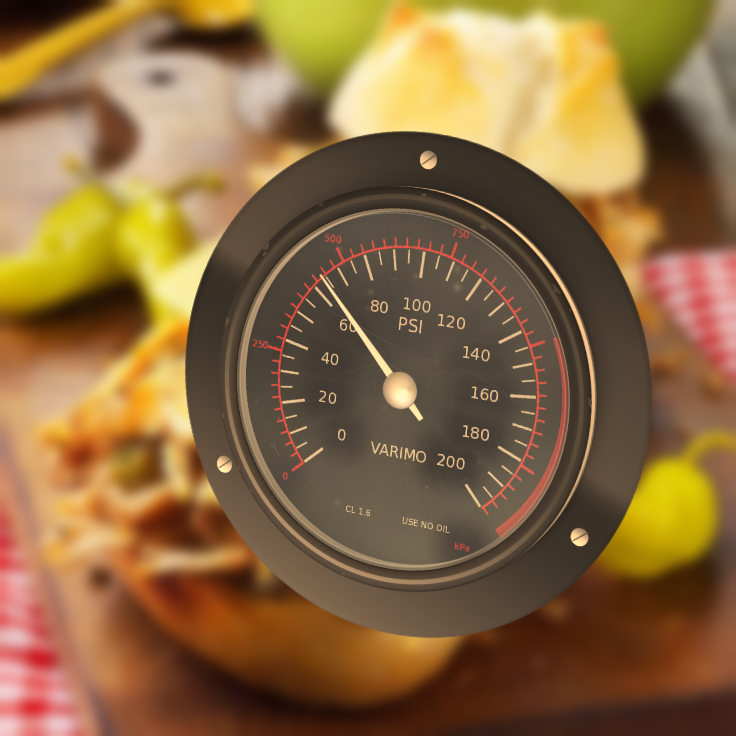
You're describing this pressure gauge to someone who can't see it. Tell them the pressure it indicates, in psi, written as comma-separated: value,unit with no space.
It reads 65,psi
